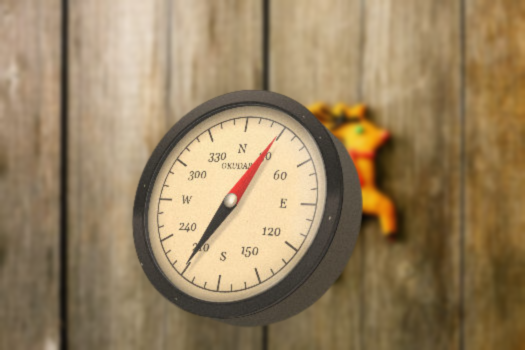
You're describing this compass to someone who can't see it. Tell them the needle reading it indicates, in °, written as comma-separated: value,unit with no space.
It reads 30,°
